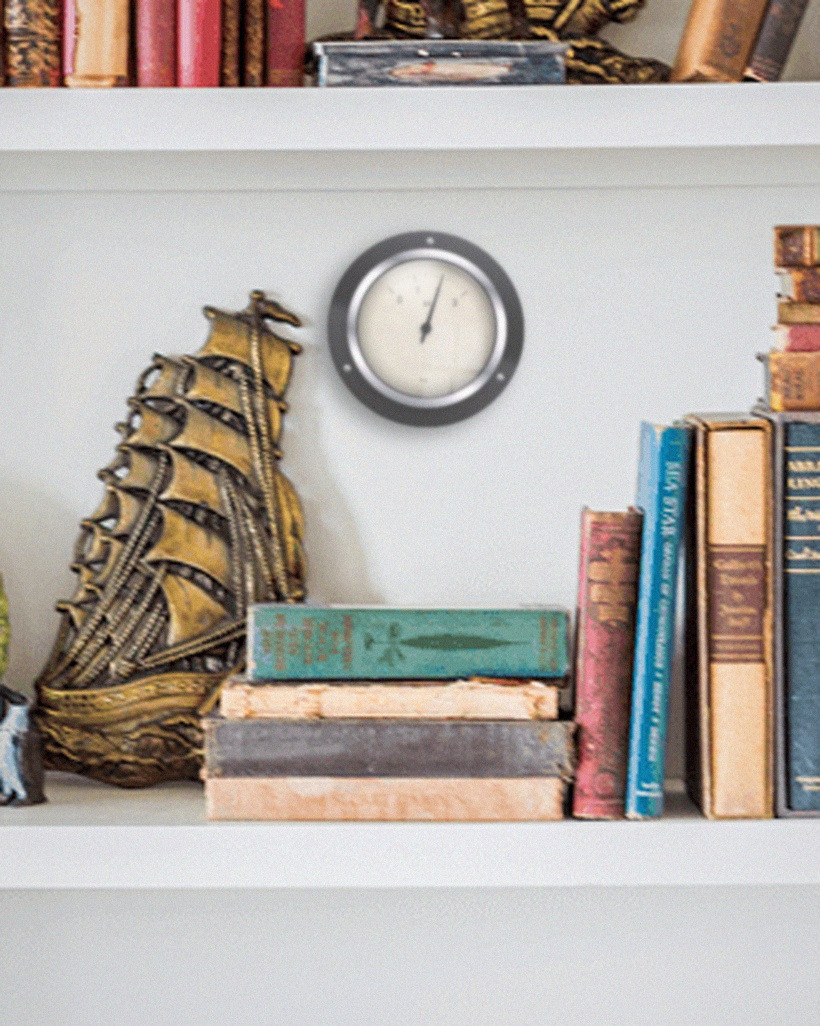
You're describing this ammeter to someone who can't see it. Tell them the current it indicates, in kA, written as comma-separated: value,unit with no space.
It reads 2,kA
